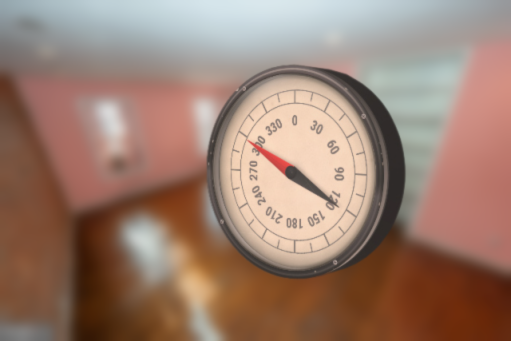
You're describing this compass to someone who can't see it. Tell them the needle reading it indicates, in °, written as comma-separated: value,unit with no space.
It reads 300,°
